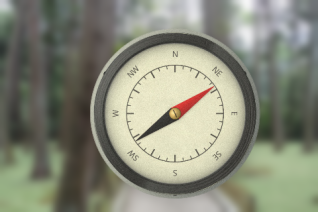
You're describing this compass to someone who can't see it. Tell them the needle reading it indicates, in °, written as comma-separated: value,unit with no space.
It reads 55,°
